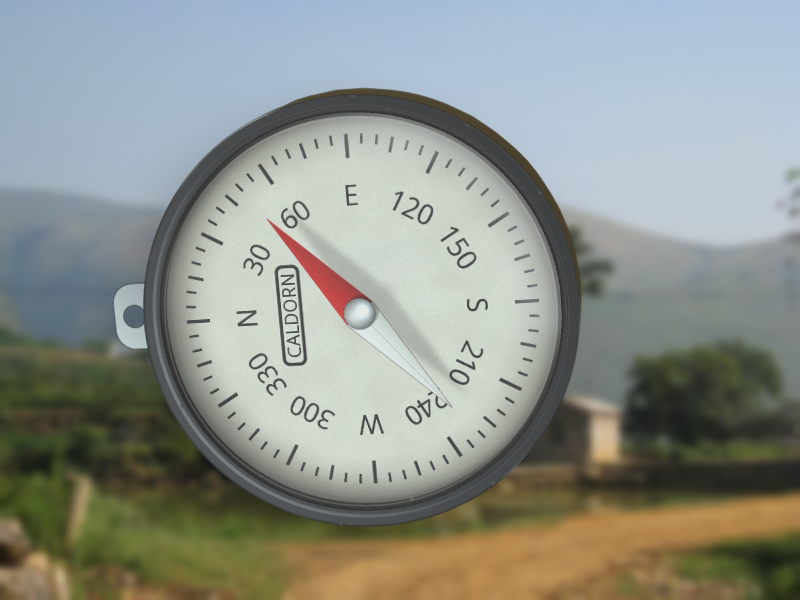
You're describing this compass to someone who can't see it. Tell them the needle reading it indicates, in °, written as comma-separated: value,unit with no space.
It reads 50,°
